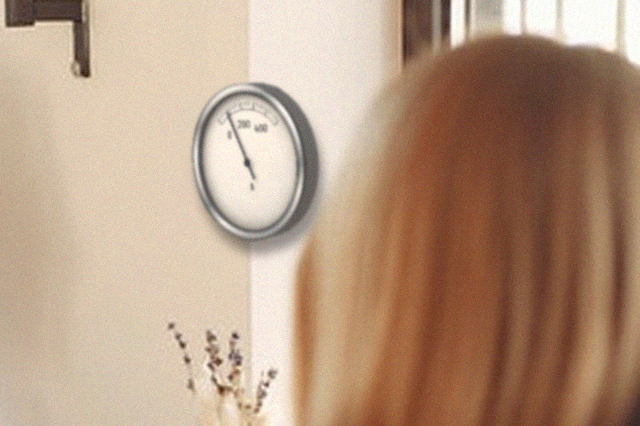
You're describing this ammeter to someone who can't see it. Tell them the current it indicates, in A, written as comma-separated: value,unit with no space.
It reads 100,A
